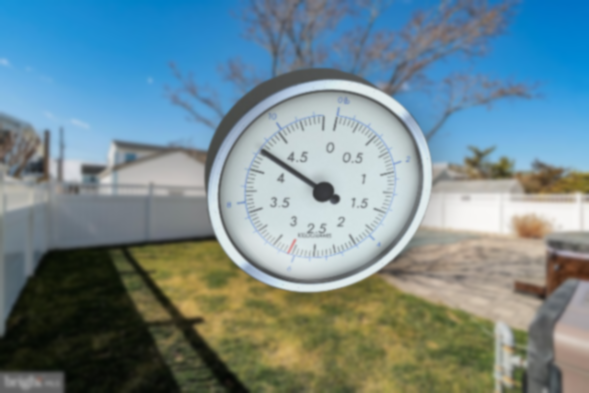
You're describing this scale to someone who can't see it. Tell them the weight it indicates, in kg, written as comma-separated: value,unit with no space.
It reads 4.25,kg
